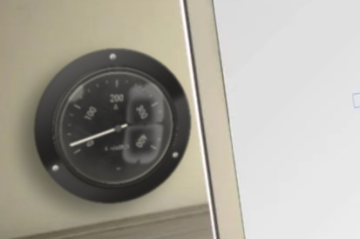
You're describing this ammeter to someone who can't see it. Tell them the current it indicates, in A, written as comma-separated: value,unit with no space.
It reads 20,A
